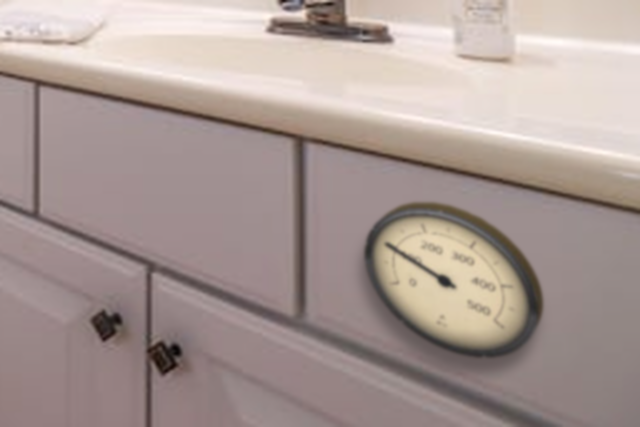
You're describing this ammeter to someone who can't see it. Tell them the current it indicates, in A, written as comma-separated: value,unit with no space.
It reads 100,A
